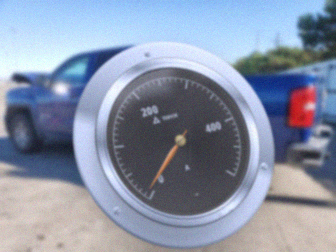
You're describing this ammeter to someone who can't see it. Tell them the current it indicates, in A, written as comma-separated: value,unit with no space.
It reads 10,A
